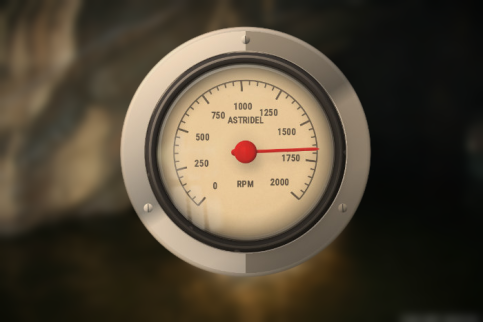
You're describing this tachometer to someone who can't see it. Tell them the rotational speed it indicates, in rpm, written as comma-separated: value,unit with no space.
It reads 1675,rpm
